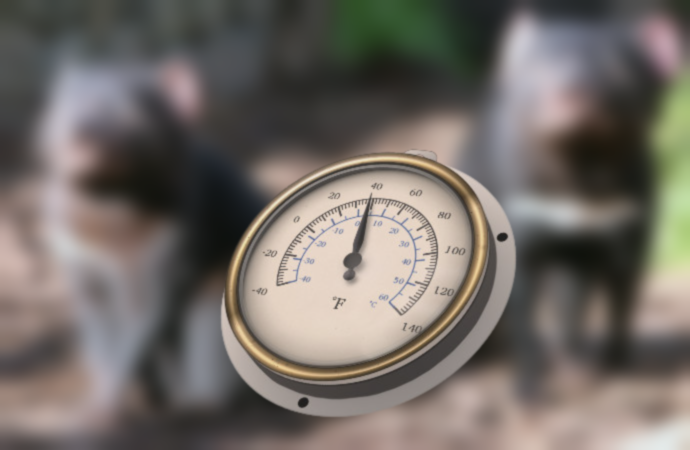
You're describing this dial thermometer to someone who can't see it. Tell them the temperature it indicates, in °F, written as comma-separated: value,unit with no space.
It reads 40,°F
